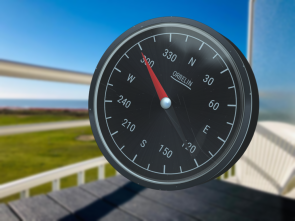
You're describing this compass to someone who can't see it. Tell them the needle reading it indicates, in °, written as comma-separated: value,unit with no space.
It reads 300,°
